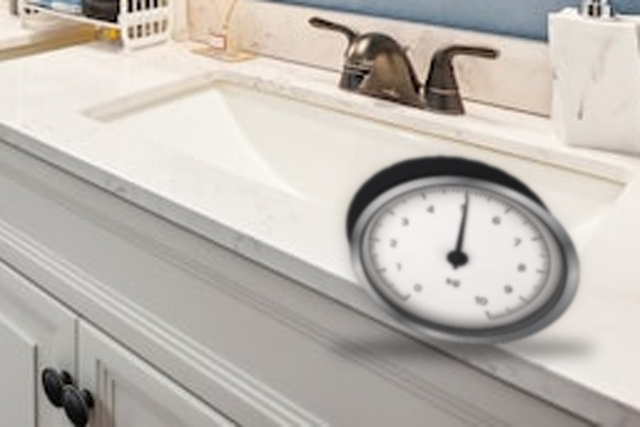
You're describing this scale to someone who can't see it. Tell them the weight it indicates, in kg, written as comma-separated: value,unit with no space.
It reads 5,kg
